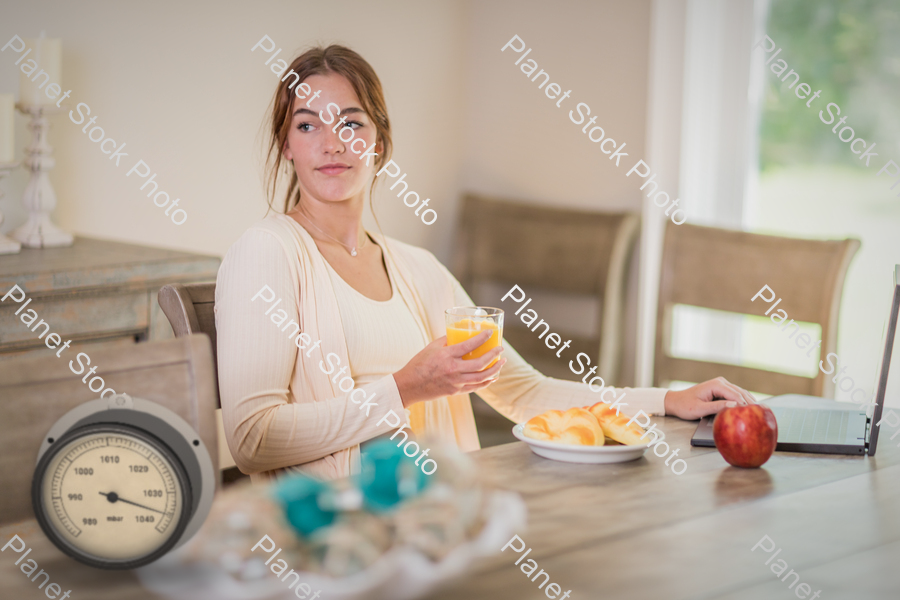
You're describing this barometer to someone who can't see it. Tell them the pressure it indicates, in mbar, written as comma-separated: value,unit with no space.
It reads 1035,mbar
